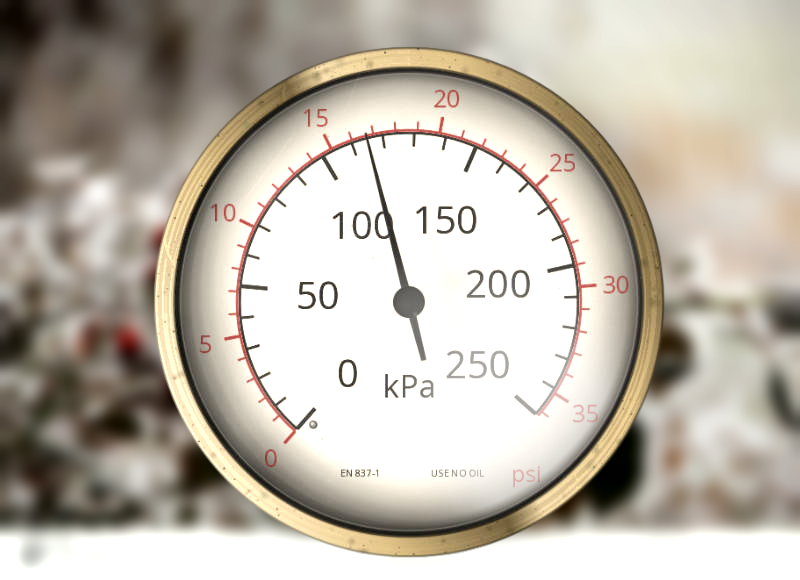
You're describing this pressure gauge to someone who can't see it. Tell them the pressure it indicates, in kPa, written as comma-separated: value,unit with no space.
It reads 115,kPa
